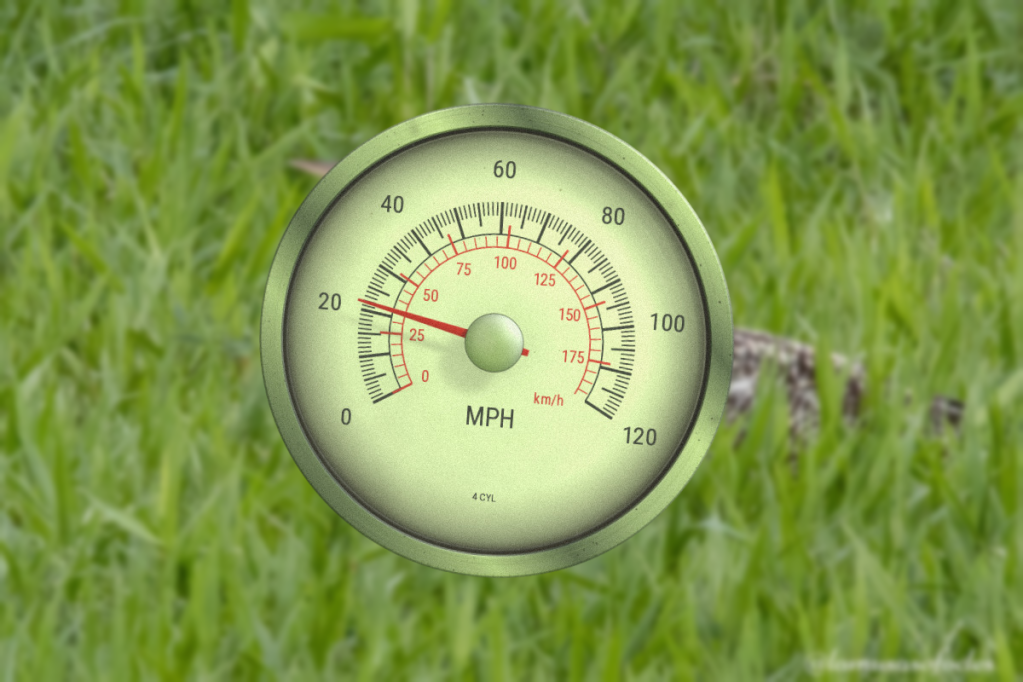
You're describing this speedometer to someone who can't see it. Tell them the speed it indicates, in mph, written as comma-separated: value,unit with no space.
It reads 22,mph
